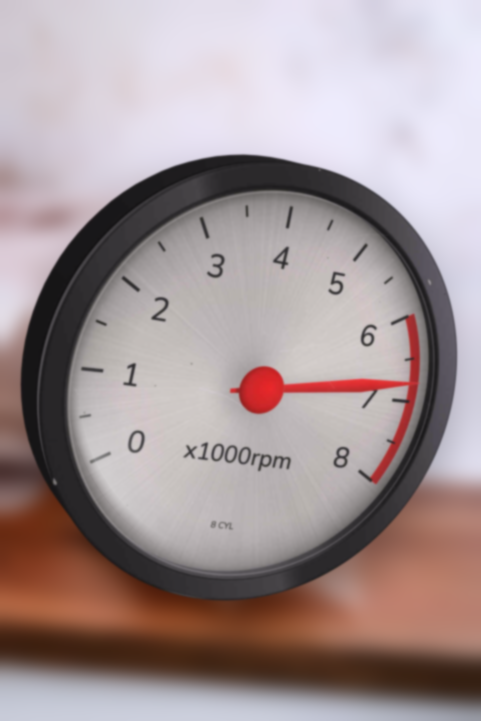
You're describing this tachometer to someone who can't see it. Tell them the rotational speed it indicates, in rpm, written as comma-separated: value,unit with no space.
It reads 6750,rpm
